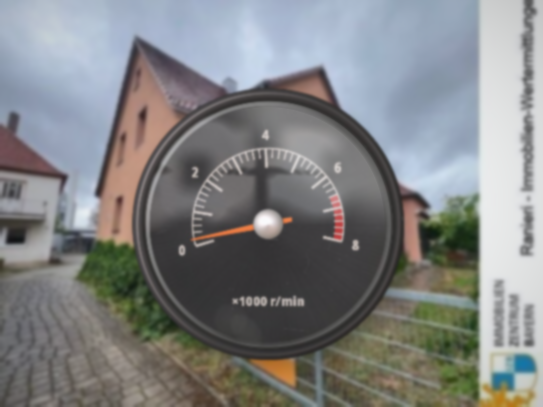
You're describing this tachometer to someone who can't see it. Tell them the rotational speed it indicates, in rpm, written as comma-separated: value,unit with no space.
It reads 200,rpm
